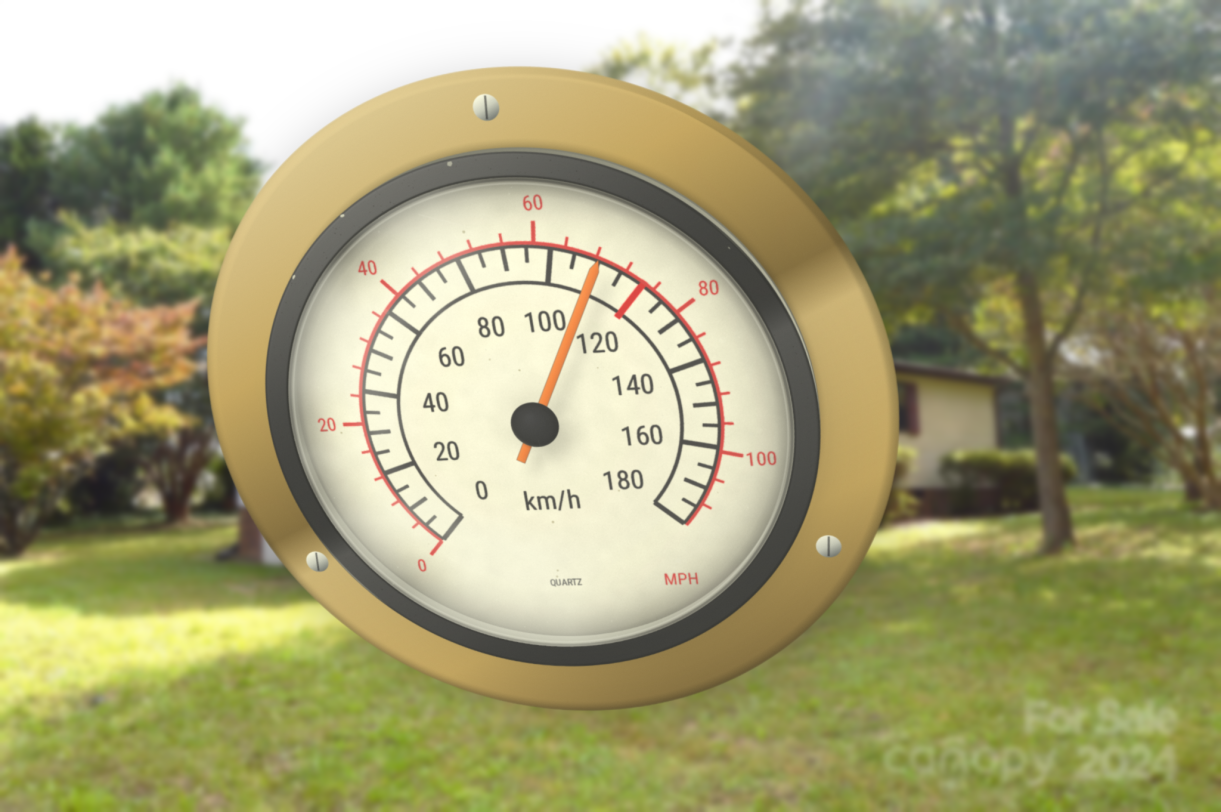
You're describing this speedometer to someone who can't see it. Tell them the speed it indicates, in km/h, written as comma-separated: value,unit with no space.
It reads 110,km/h
